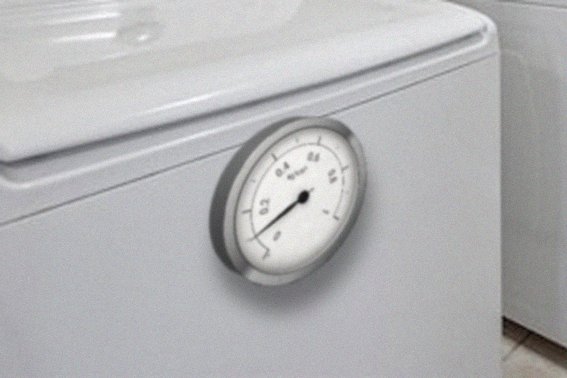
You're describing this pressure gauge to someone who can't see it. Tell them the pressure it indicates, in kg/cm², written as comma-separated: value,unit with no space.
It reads 0.1,kg/cm²
